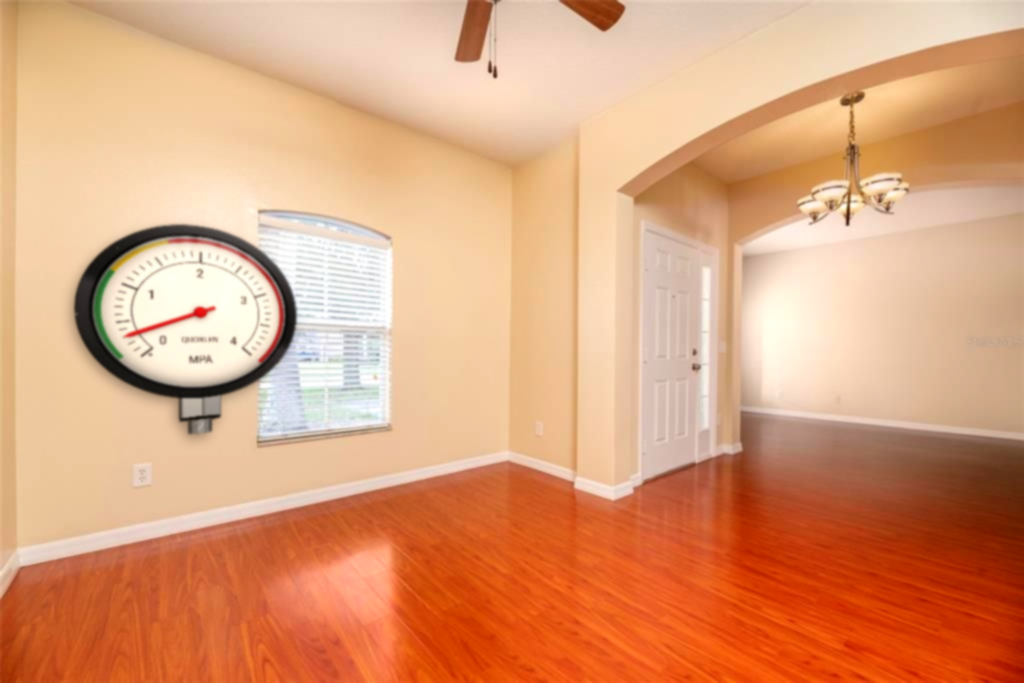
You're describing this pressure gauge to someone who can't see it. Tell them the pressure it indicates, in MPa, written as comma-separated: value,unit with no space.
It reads 0.3,MPa
